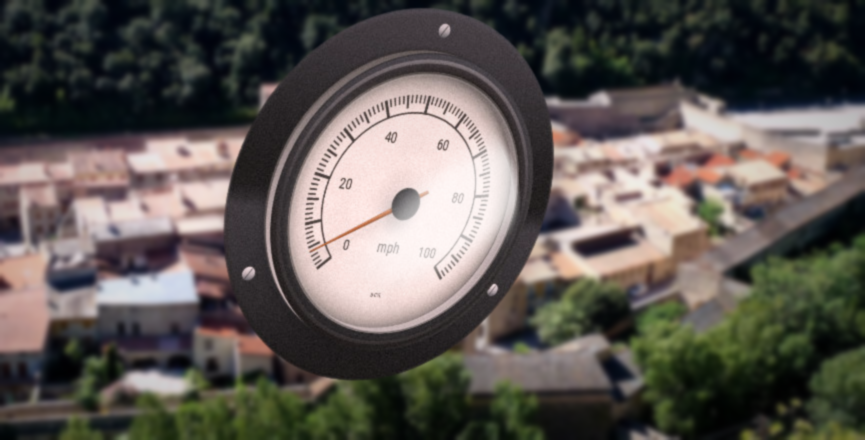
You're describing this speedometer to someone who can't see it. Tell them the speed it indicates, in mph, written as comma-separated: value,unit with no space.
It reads 5,mph
